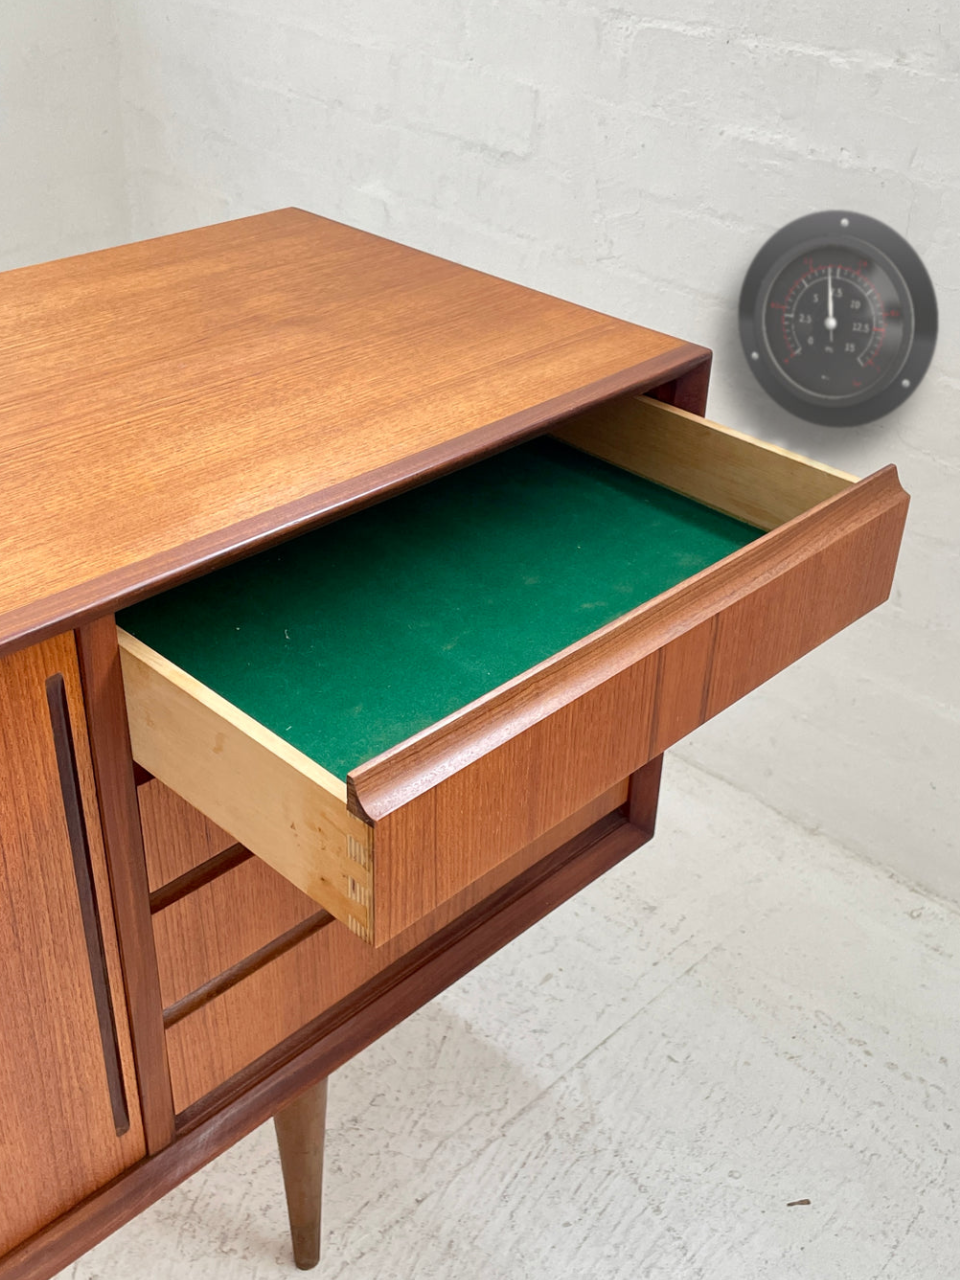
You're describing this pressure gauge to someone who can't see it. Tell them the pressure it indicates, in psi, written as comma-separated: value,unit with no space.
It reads 7,psi
